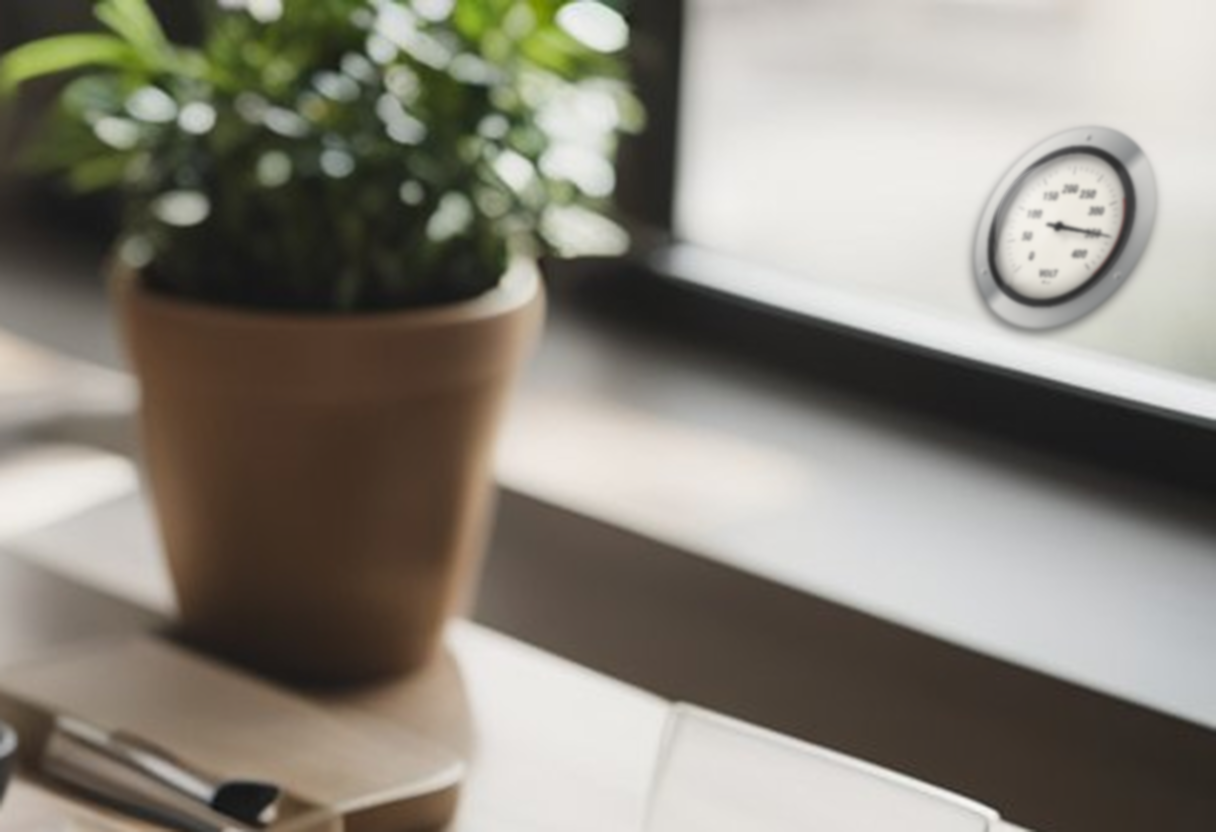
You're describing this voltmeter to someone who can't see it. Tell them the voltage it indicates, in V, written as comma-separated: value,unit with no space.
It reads 350,V
